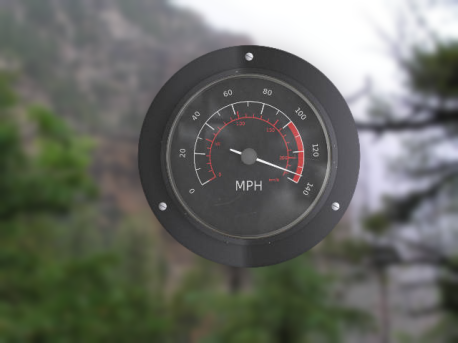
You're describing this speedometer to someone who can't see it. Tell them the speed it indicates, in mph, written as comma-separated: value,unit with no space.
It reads 135,mph
